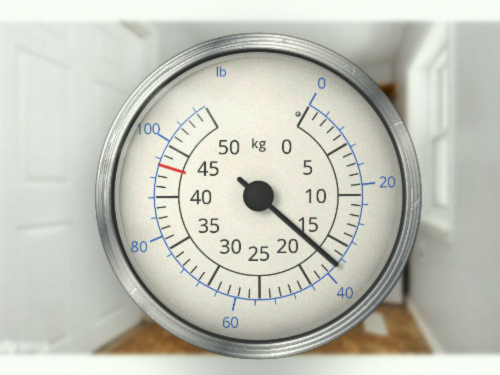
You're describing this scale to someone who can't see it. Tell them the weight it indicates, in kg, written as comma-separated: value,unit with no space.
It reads 17,kg
